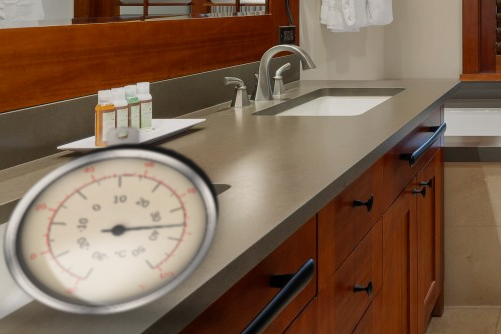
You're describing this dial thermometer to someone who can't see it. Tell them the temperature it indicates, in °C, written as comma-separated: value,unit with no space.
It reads 35,°C
